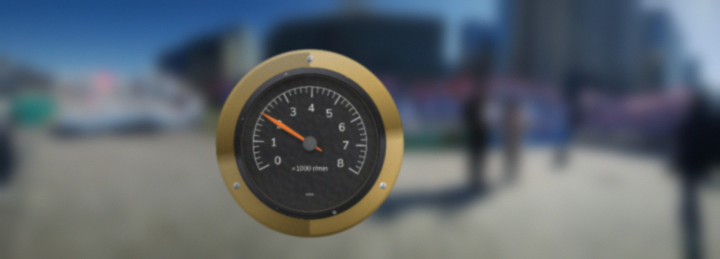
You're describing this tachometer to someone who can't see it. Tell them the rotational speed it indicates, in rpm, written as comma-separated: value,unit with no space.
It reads 2000,rpm
